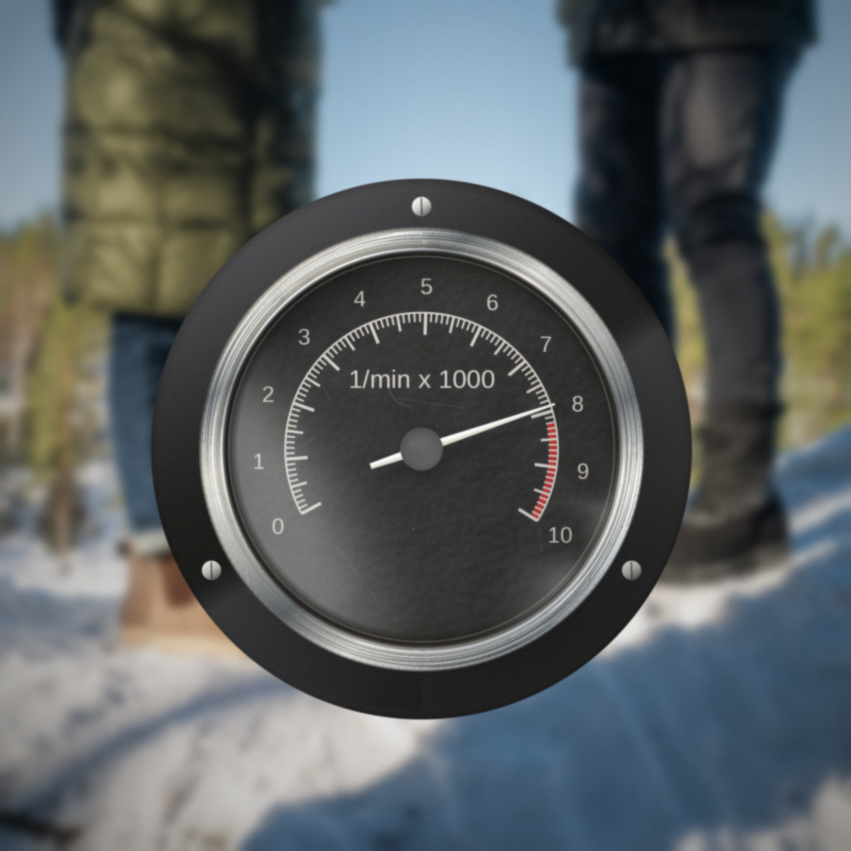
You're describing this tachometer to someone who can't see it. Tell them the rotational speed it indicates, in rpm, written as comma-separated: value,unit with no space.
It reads 7900,rpm
